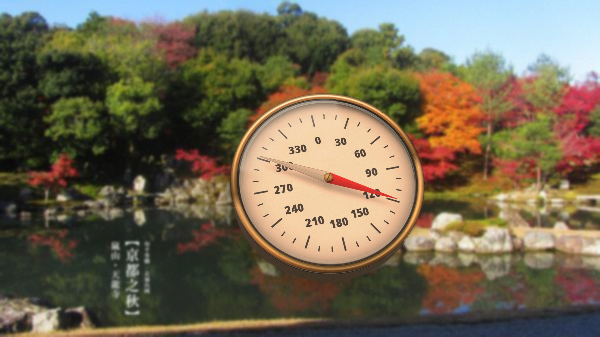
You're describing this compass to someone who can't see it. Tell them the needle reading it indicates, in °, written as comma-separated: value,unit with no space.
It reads 120,°
